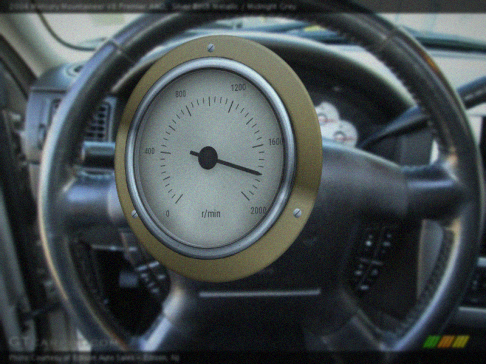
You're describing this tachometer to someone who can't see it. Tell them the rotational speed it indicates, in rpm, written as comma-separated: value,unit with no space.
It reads 1800,rpm
